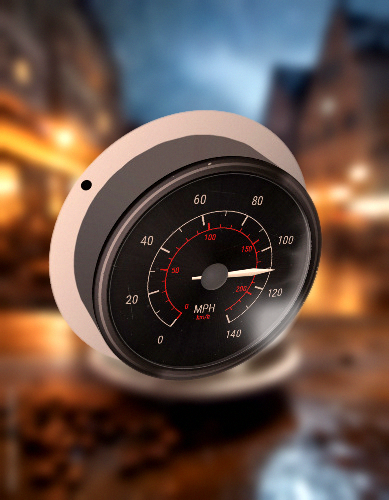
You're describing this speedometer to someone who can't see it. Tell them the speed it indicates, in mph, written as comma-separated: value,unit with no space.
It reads 110,mph
